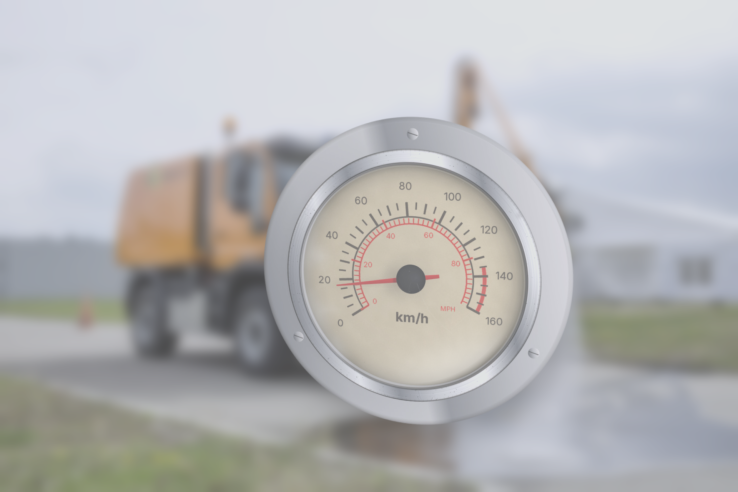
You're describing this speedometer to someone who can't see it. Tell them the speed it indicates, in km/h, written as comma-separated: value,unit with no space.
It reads 17.5,km/h
